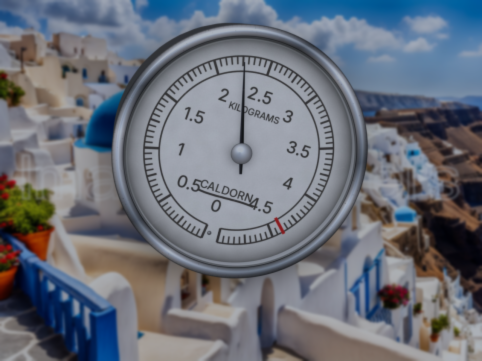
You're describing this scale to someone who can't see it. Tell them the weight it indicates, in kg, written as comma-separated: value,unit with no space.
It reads 2.25,kg
